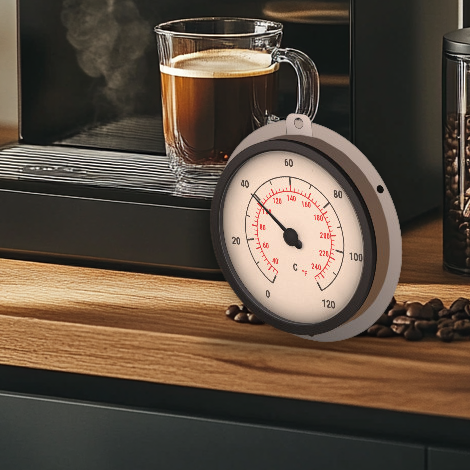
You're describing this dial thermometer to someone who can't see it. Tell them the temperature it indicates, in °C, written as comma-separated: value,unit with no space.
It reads 40,°C
